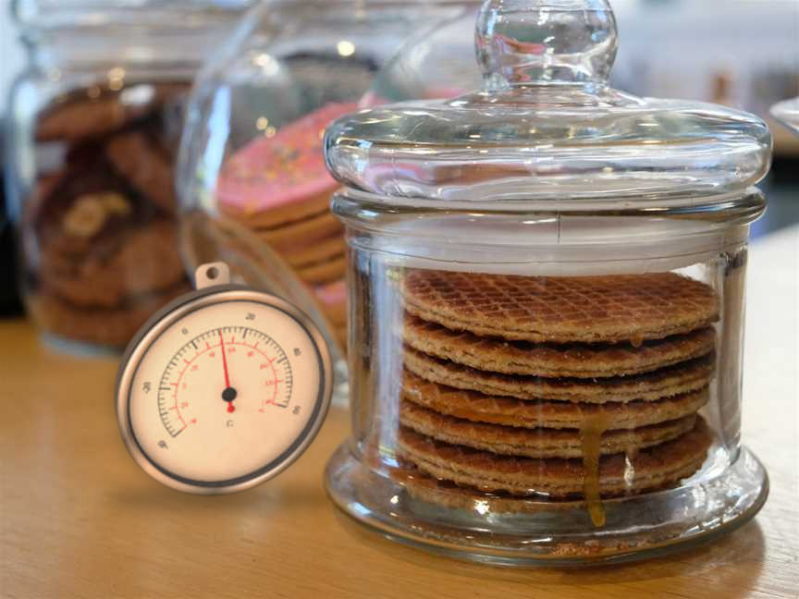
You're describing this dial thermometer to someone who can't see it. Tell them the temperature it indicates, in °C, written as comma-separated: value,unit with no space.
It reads 10,°C
